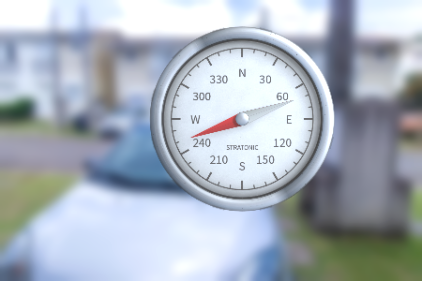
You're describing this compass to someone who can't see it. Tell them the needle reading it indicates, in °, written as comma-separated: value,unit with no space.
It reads 250,°
